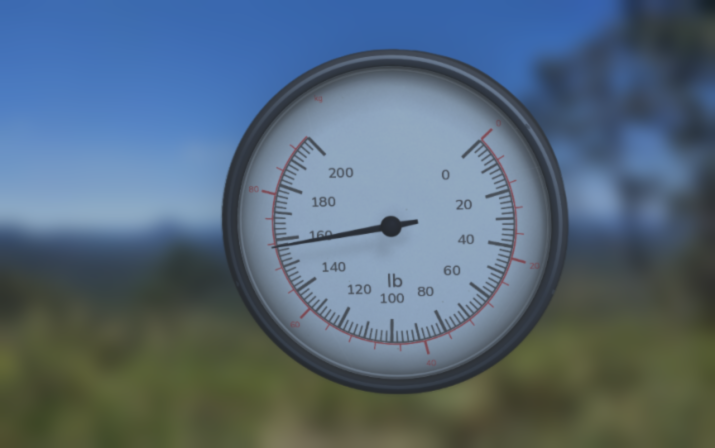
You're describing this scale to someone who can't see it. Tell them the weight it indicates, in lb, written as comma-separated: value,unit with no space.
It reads 158,lb
